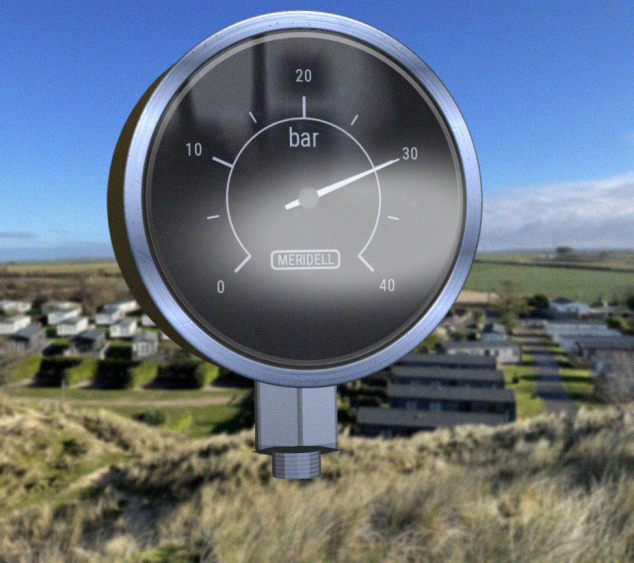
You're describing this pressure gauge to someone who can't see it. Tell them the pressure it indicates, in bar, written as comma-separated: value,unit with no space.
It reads 30,bar
